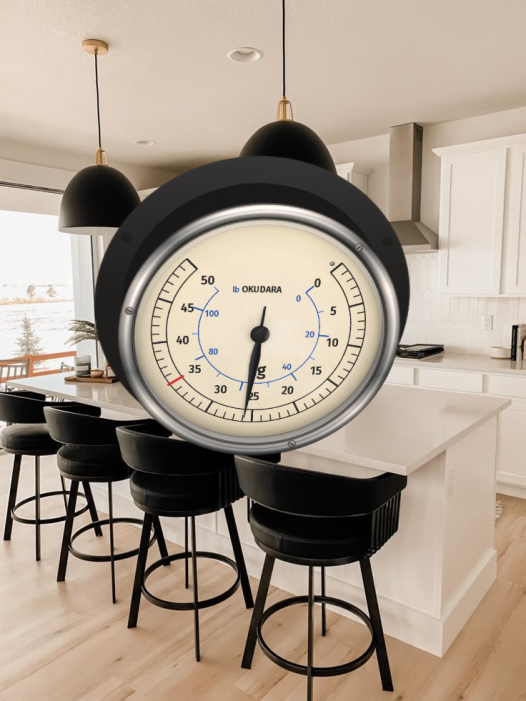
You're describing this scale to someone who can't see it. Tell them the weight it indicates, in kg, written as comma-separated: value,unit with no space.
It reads 26,kg
